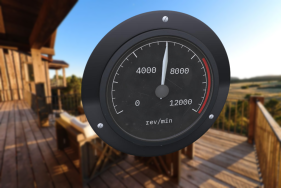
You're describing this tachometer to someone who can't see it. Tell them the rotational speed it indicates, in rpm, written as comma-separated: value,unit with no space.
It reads 6000,rpm
